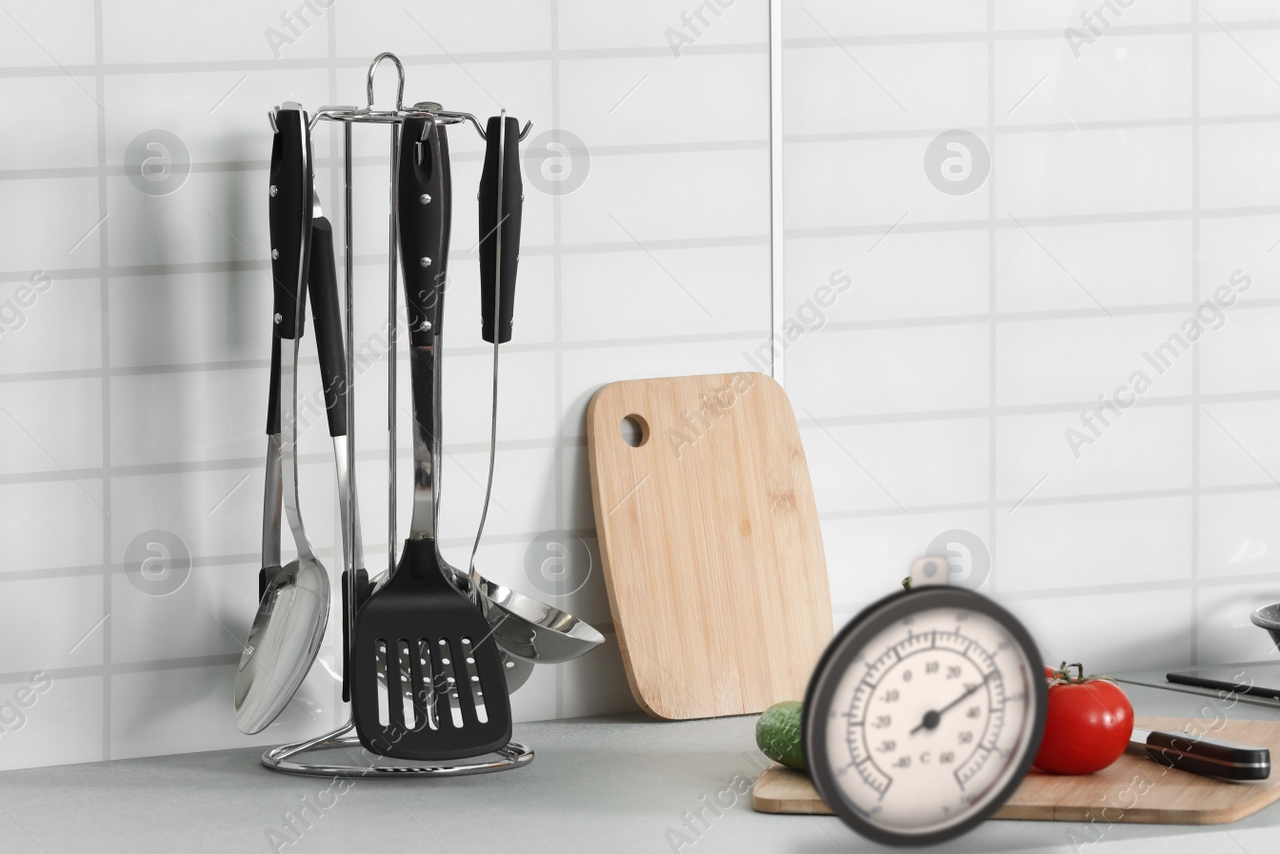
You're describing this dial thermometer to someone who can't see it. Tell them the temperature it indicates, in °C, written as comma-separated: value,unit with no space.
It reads 30,°C
